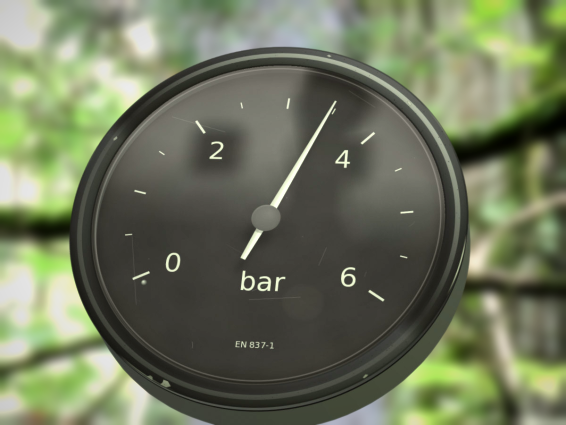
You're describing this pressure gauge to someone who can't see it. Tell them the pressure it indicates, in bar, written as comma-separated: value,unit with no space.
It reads 3.5,bar
